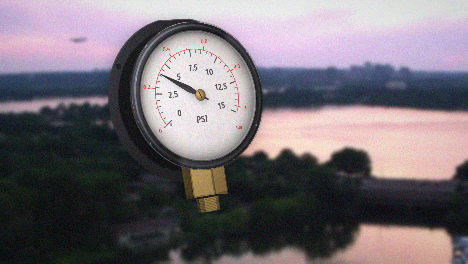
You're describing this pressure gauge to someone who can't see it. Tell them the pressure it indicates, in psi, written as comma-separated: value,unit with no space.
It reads 4,psi
